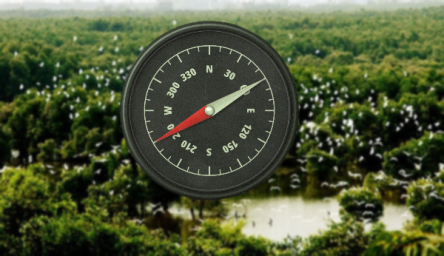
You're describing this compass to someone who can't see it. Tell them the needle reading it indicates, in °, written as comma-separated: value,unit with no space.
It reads 240,°
